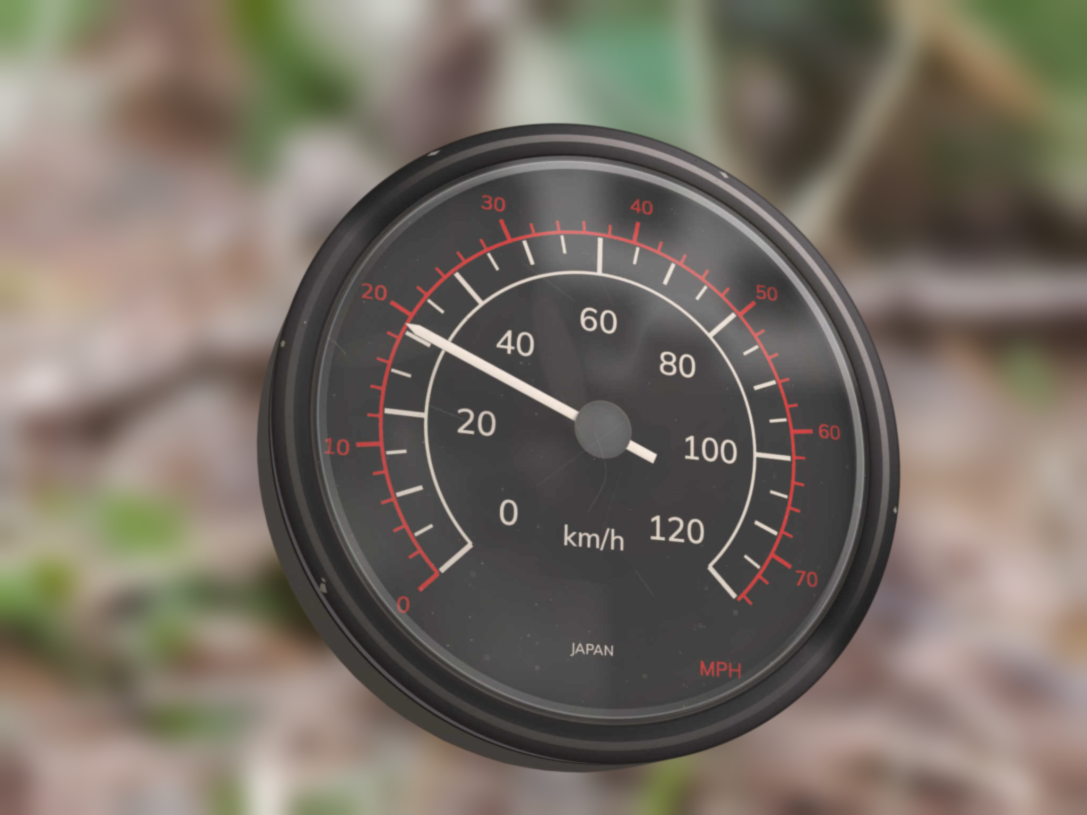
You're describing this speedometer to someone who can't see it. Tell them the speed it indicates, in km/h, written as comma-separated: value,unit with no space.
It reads 30,km/h
